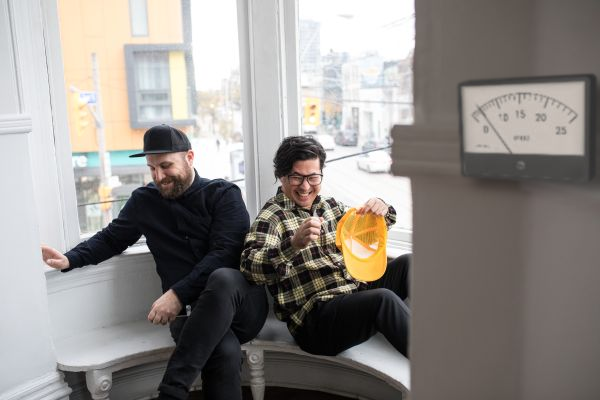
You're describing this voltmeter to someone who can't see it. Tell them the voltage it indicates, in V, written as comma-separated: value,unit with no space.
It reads 5,V
